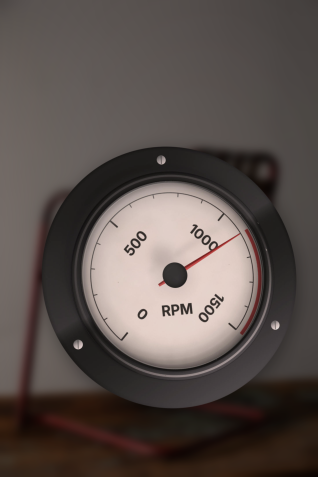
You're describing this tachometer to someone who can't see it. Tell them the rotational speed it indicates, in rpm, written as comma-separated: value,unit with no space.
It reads 1100,rpm
